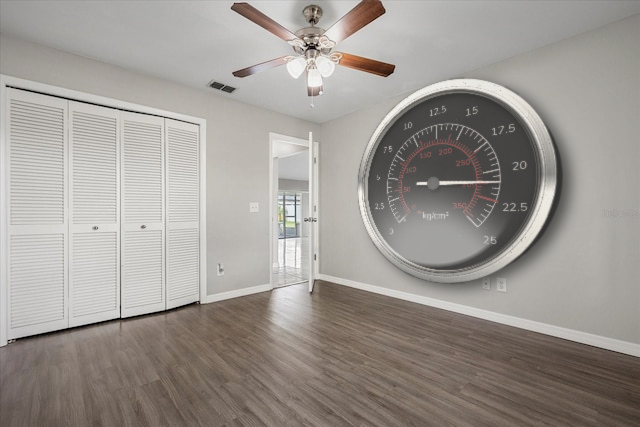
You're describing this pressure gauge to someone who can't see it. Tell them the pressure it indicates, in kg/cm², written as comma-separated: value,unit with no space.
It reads 21,kg/cm²
